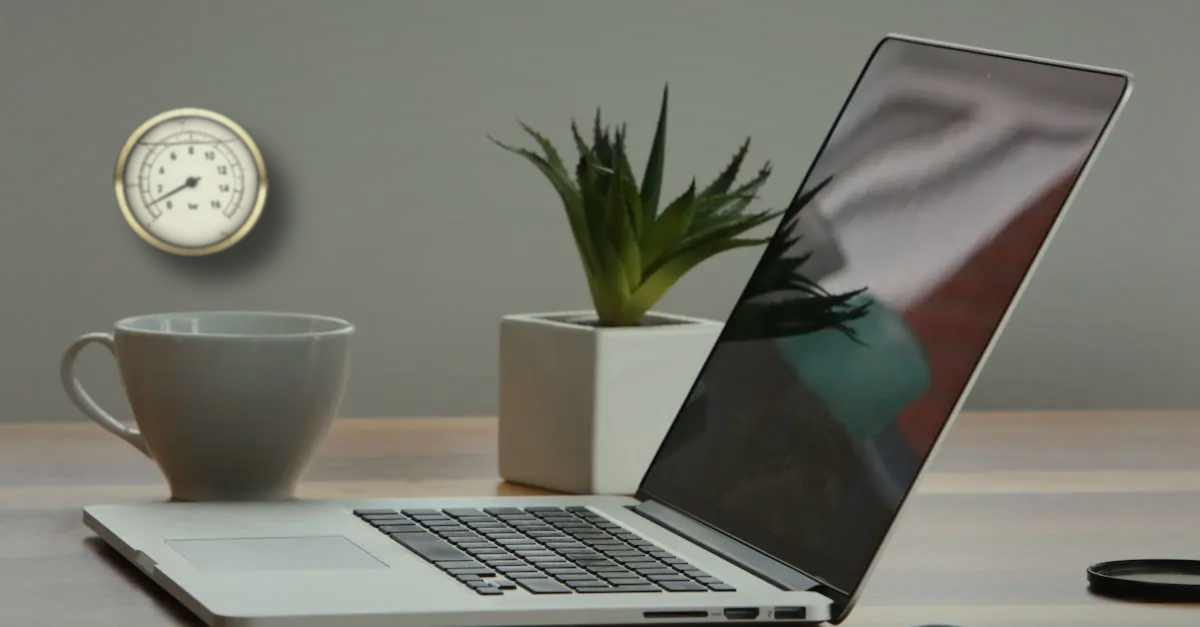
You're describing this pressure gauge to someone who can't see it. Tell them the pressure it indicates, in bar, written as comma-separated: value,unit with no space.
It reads 1,bar
